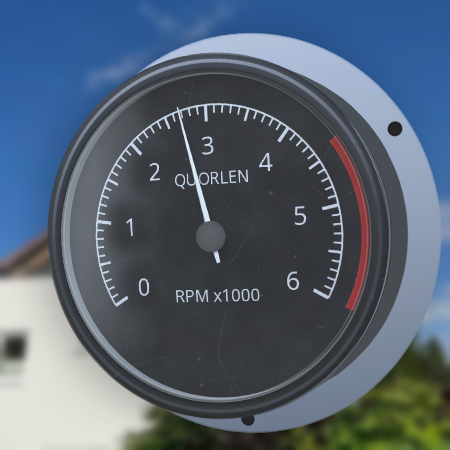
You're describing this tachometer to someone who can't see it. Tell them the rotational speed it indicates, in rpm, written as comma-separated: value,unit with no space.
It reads 2700,rpm
